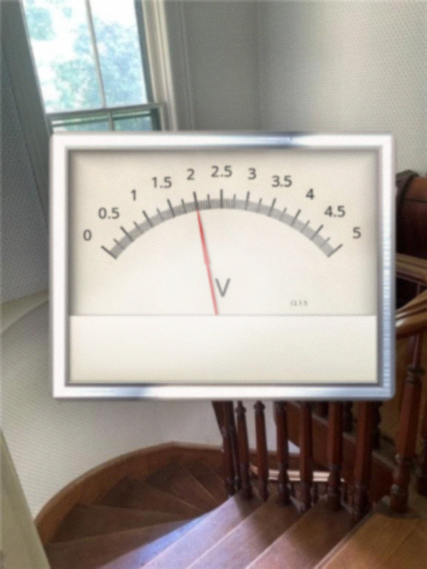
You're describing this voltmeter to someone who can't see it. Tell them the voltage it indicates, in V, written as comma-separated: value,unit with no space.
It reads 2,V
